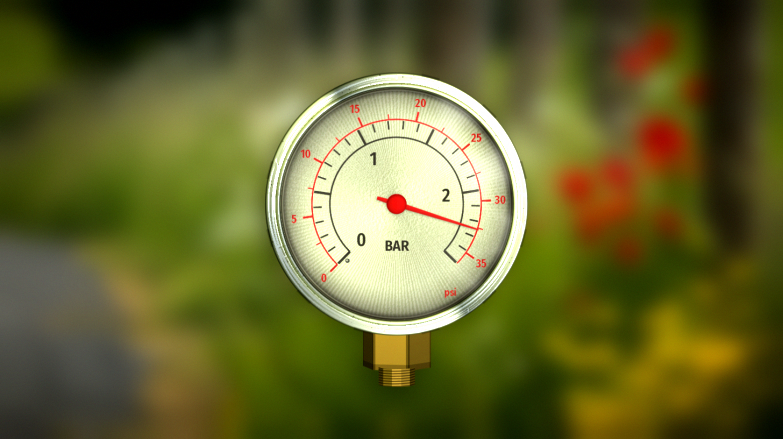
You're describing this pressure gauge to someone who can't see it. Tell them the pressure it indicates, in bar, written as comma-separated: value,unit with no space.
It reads 2.25,bar
